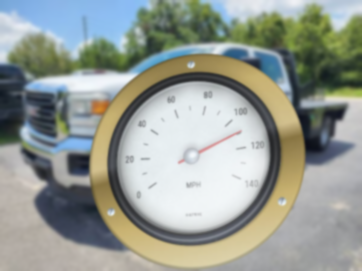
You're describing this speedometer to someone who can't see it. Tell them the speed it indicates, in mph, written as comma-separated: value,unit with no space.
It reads 110,mph
